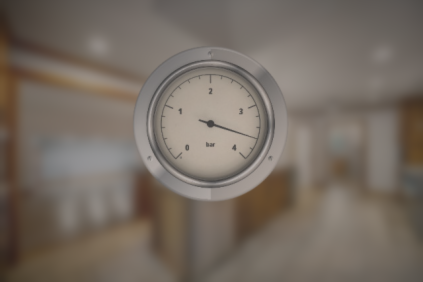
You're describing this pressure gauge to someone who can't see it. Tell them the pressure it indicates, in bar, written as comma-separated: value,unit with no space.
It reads 3.6,bar
